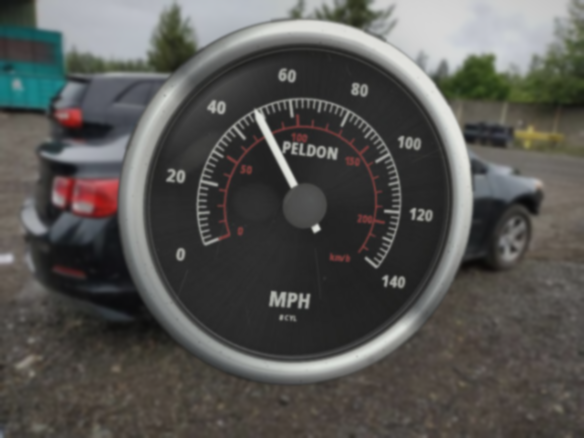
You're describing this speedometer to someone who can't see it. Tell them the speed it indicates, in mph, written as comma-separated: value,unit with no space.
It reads 48,mph
